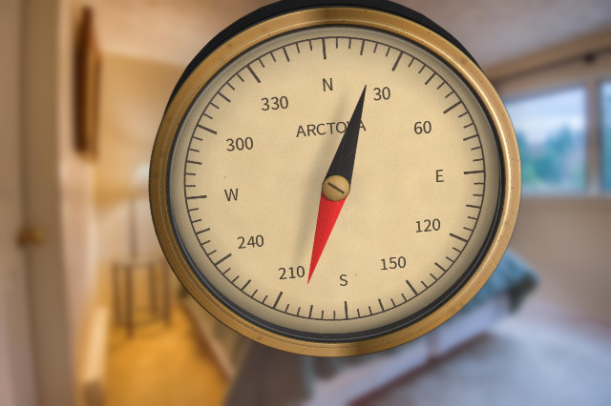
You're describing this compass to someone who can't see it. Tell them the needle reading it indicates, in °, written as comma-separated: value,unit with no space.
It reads 200,°
